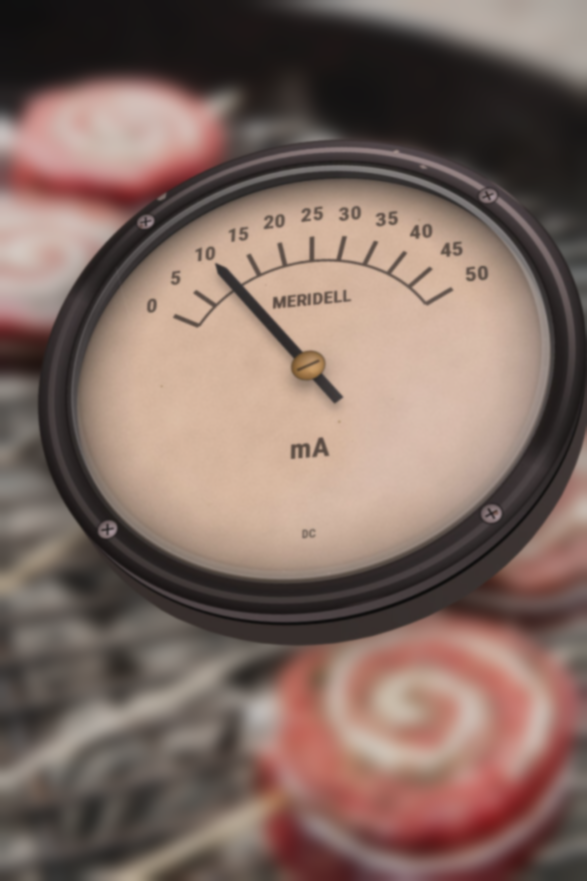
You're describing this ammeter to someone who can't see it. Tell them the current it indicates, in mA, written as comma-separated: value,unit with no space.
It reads 10,mA
